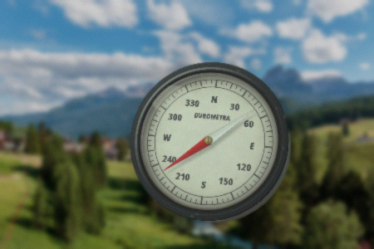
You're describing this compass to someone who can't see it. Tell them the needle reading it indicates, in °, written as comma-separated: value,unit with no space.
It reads 230,°
